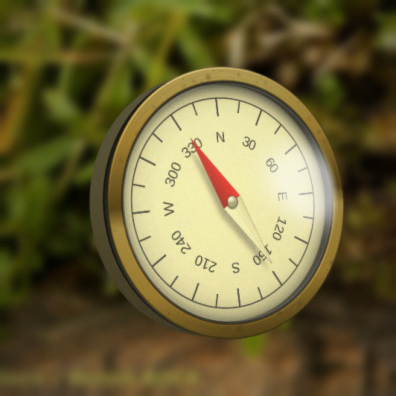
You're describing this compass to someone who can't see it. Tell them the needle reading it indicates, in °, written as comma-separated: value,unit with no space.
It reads 330,°
